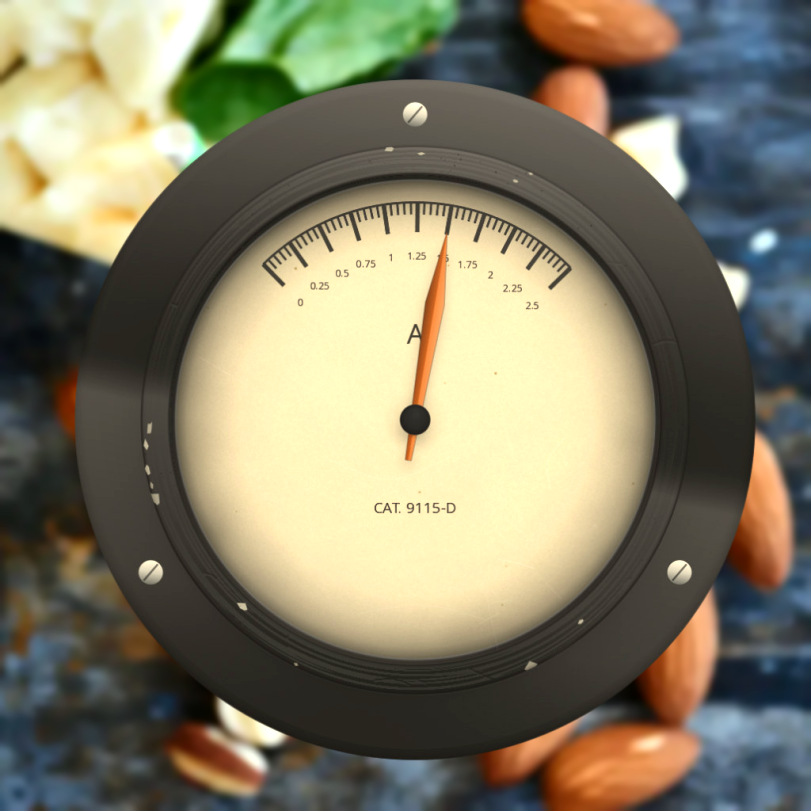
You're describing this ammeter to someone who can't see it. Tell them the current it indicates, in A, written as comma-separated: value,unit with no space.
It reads 1.5,A
